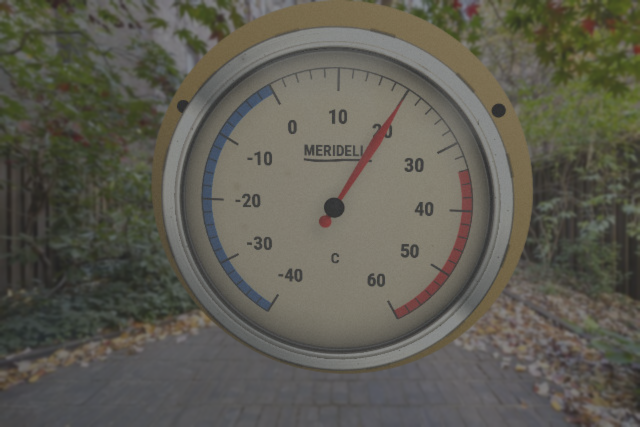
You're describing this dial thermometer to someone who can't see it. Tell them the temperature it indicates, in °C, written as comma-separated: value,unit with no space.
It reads 20,°C
